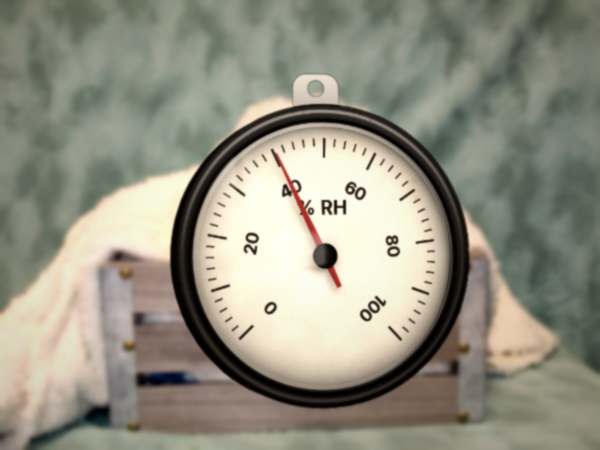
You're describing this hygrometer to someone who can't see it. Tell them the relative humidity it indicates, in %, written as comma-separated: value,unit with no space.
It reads 40,%
